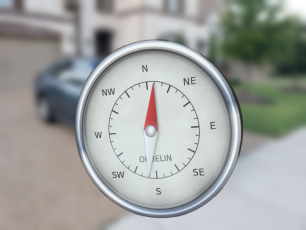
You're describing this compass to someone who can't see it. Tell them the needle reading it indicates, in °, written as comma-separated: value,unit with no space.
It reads 10,°
